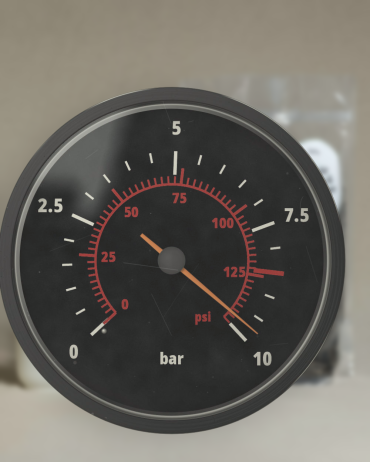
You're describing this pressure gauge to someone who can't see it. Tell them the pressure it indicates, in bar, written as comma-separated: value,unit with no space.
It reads 9.75,bar
